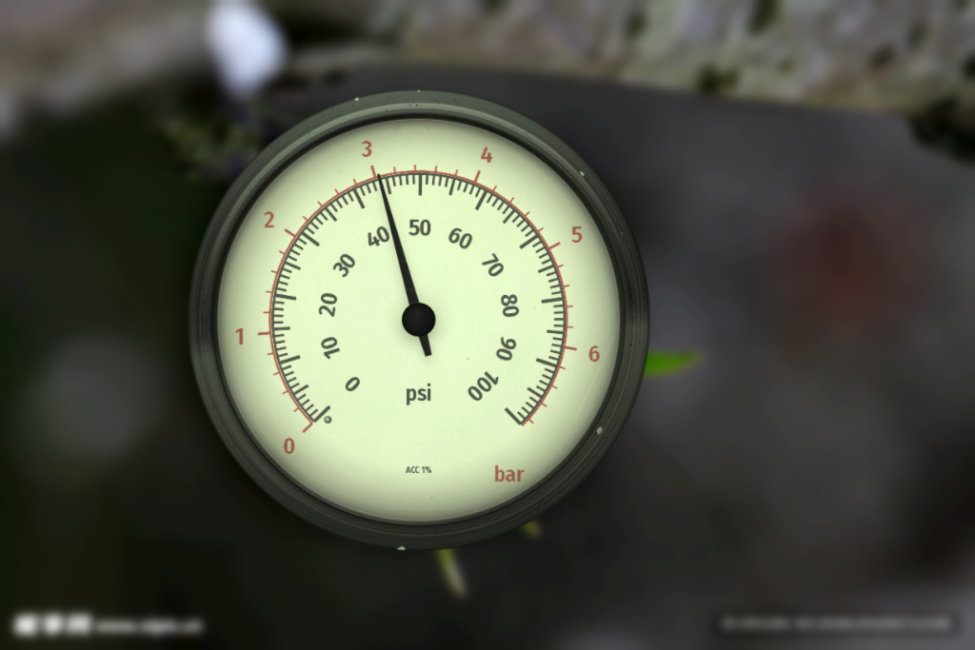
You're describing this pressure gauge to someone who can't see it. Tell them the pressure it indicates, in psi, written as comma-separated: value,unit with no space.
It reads 44,psi
